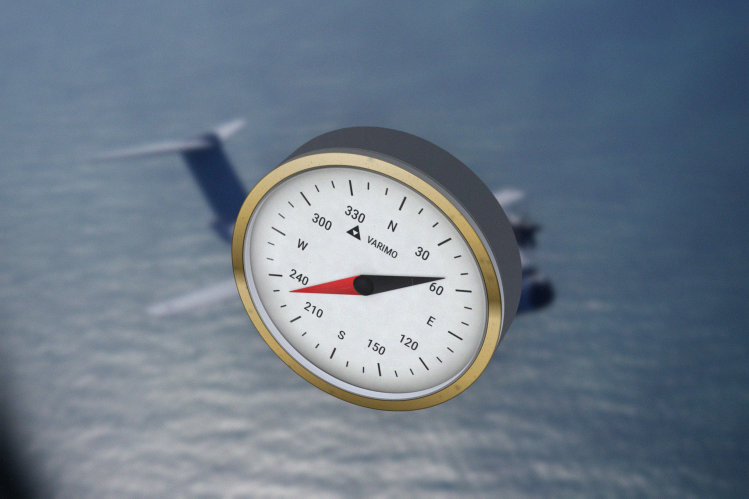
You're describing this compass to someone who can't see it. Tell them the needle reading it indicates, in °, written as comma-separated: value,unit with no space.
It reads 230,°
